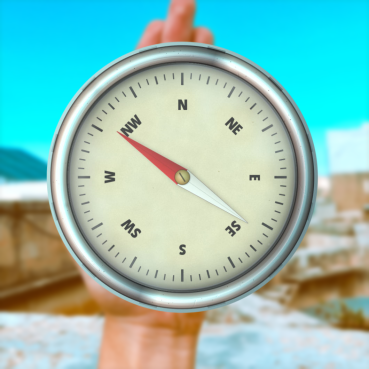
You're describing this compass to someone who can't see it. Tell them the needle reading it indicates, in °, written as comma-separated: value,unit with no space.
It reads 305,°
